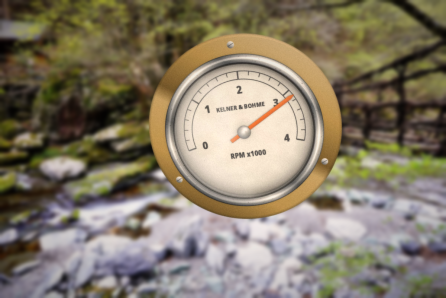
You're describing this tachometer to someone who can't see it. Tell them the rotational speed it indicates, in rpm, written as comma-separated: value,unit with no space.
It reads 3100,rpm
